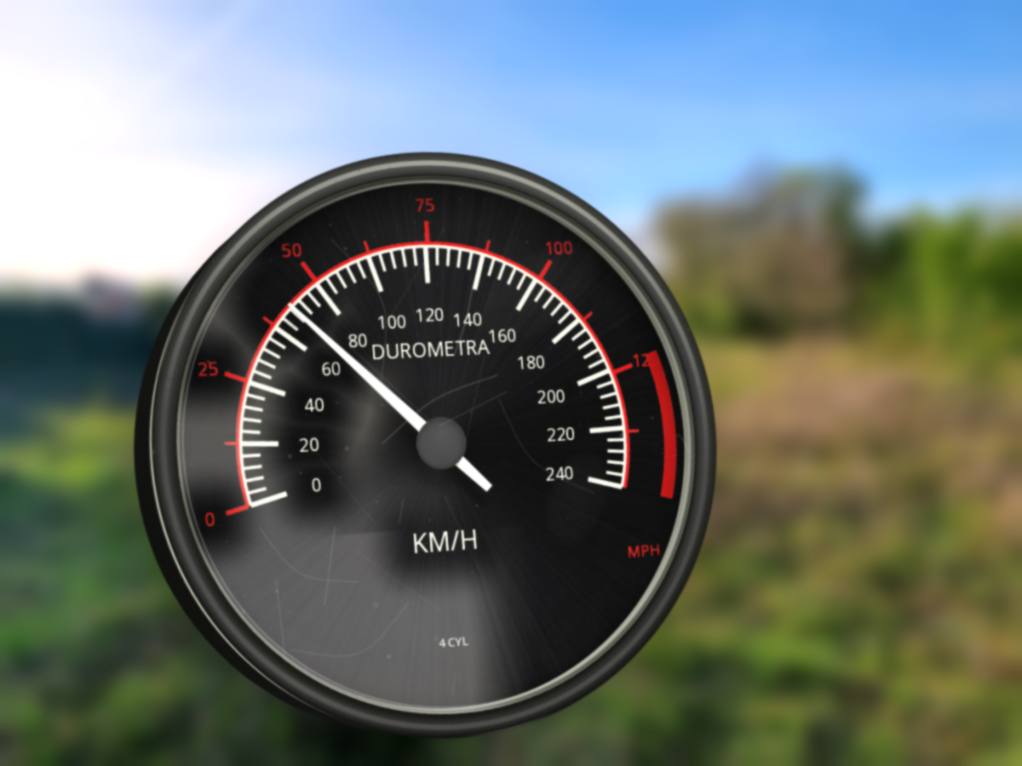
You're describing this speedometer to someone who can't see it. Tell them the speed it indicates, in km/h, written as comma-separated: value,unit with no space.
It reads 68,km/h
